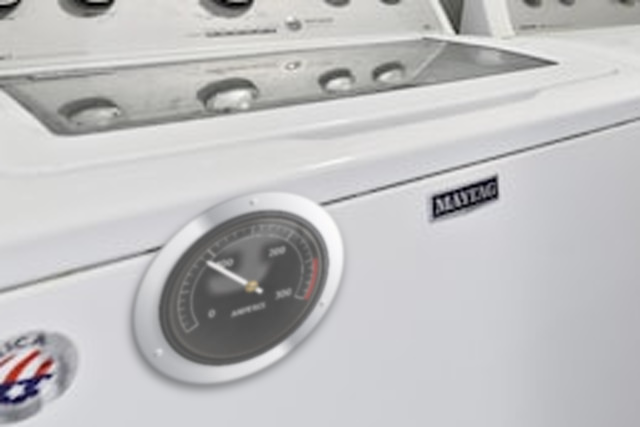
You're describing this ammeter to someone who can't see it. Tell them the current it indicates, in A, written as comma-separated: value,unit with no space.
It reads 90,A
